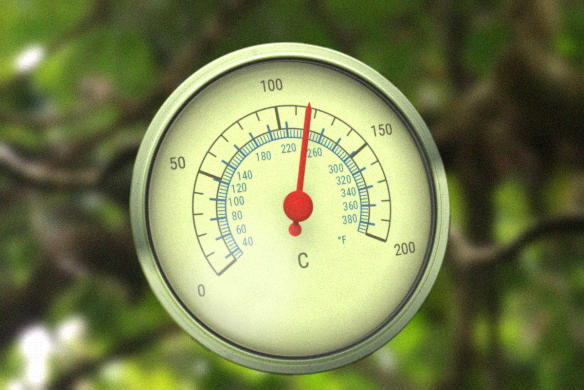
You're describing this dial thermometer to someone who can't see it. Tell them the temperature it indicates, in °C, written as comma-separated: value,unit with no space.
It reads 115,°C
